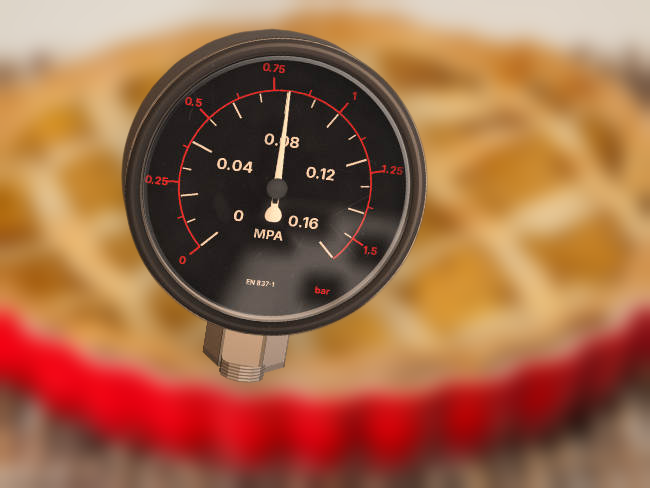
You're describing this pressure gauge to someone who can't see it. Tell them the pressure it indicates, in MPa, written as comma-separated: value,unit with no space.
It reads 0.08,MPa
